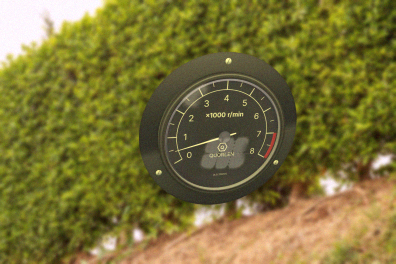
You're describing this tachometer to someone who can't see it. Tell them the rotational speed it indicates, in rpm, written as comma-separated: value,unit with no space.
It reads 500,rpm
